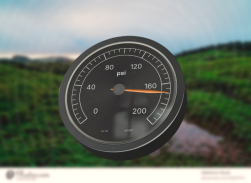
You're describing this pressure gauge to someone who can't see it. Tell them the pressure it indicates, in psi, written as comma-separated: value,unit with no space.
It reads 170,psi
